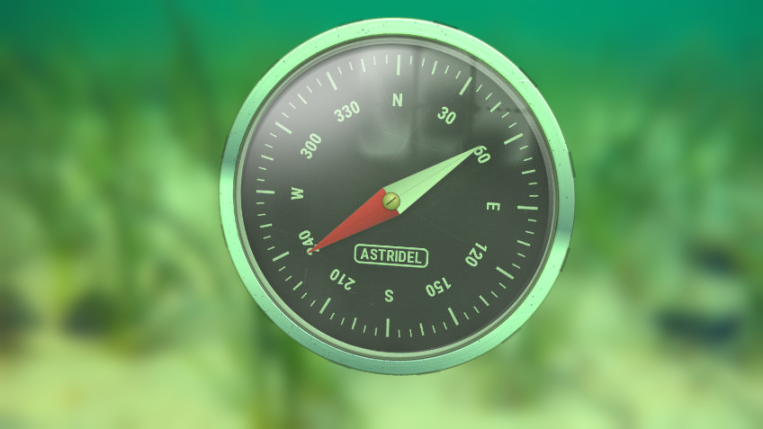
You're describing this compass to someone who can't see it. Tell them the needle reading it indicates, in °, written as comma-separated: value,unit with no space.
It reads 235,°
